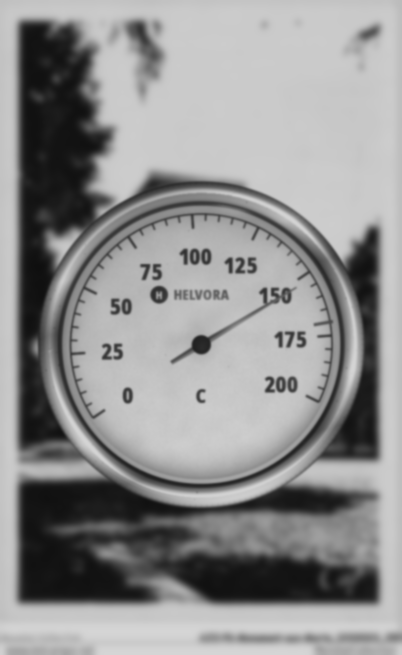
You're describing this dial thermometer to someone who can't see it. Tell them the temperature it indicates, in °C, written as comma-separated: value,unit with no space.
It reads 152.5,°C
